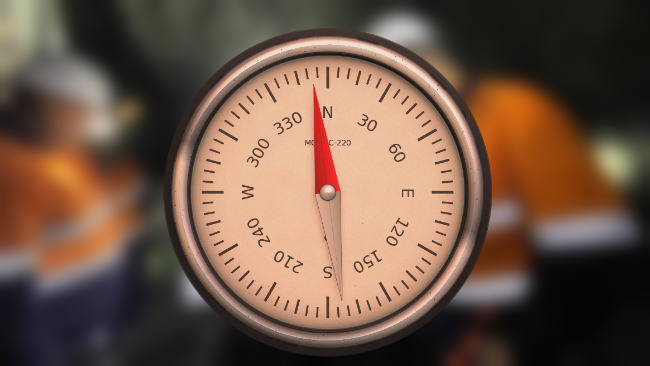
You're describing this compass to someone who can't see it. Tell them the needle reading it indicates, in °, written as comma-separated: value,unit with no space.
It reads 352.5,°
